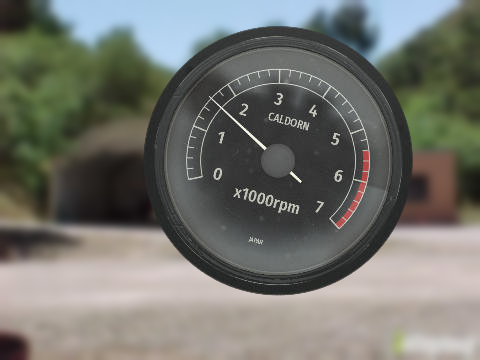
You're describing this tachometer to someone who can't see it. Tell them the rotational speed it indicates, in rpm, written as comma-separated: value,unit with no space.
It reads 1600,rpm
